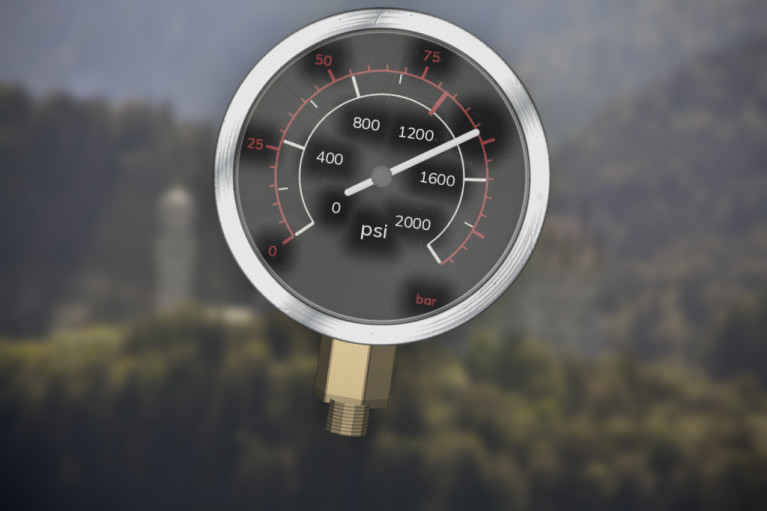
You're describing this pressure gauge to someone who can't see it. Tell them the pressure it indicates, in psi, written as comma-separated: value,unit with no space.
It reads 1400,psi
